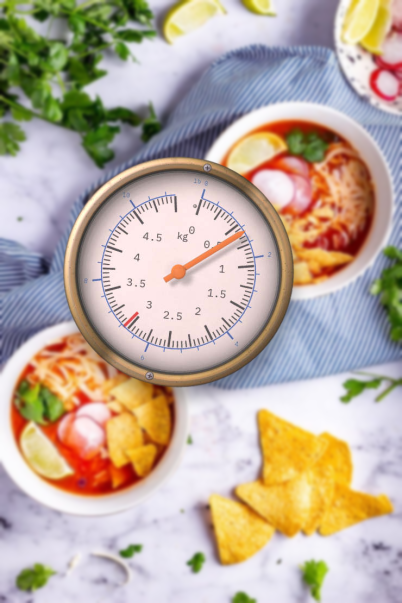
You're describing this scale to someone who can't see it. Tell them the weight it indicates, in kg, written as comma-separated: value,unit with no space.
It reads 0.6,kg
